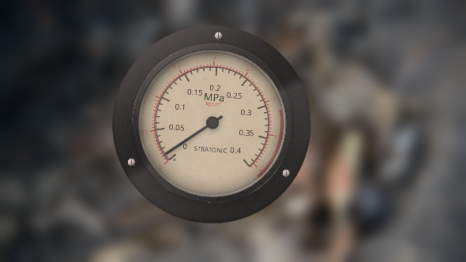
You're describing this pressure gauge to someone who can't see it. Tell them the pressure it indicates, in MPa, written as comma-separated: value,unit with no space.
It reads 0.01,MPa
